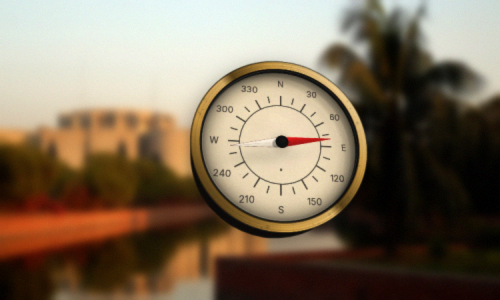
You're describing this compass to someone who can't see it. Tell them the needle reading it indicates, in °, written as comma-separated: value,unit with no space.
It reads 82.5,°
